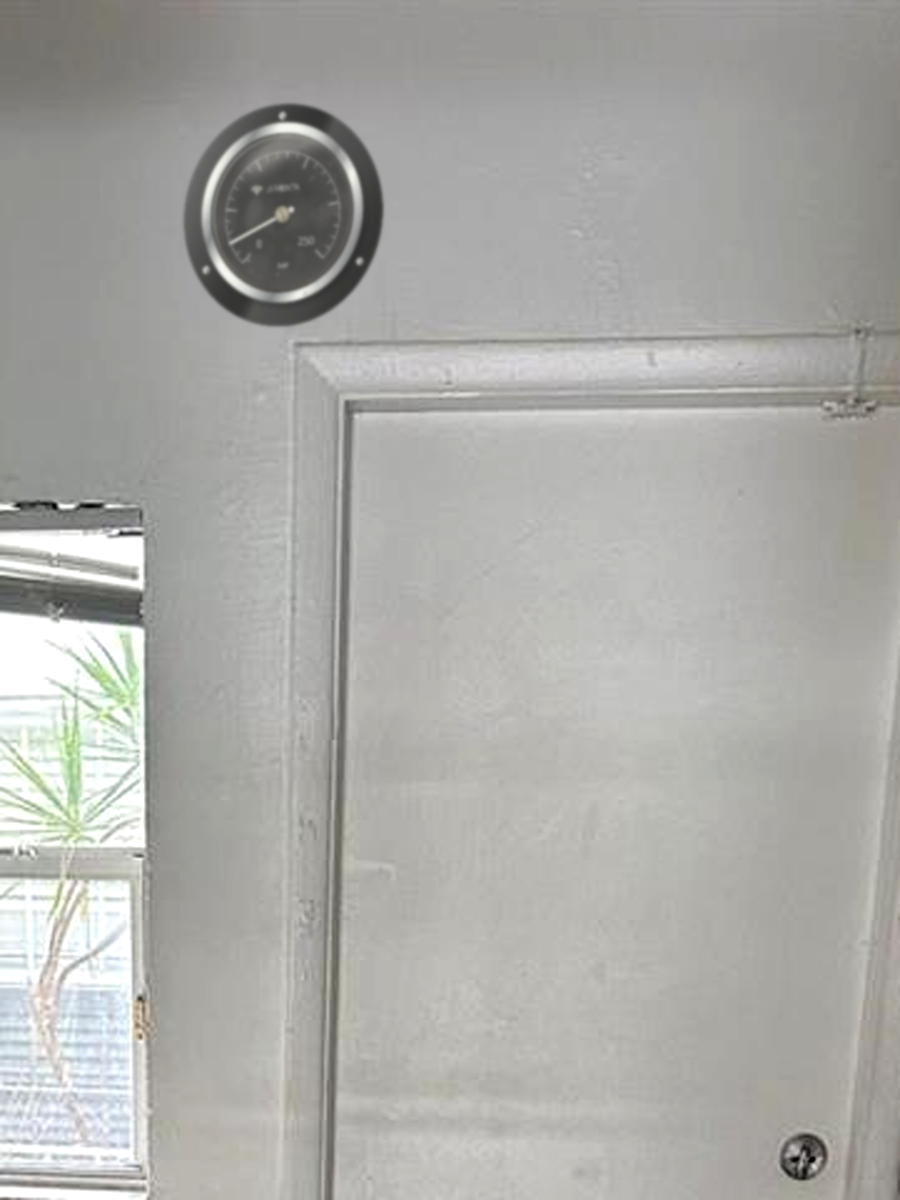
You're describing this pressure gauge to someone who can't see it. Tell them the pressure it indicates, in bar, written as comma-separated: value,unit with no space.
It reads 20,bar
